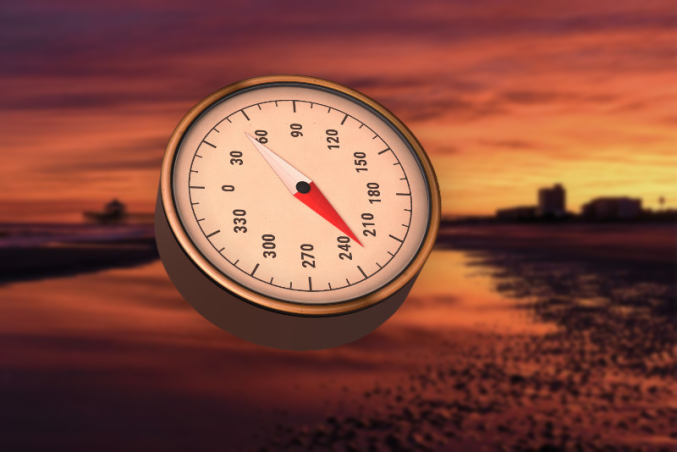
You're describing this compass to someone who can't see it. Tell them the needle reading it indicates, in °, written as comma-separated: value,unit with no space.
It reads 230,°
